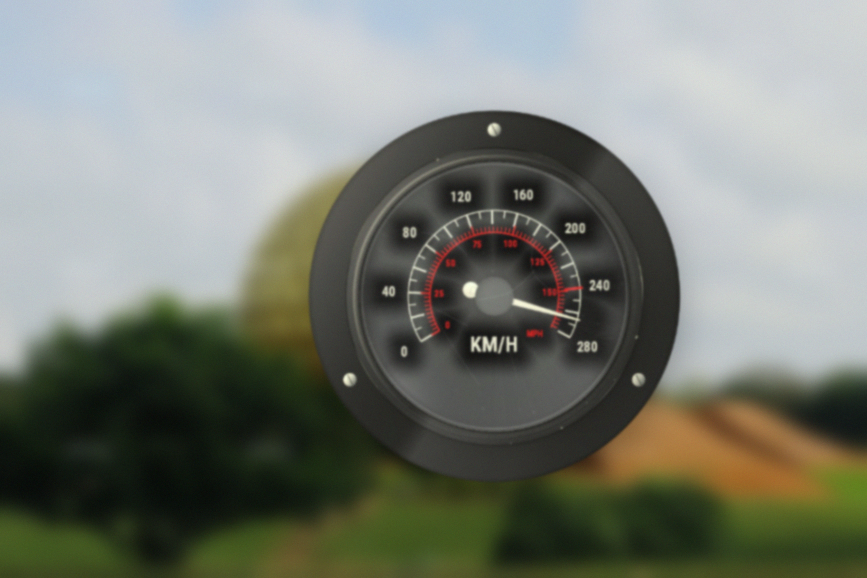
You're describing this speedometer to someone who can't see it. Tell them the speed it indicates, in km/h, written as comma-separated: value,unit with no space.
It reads 265,km/h
